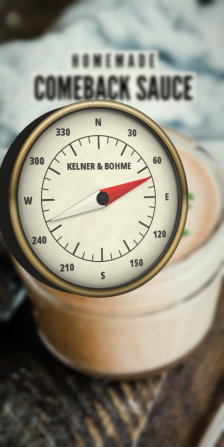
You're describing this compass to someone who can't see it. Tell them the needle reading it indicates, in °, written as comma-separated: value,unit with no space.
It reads 70,°
